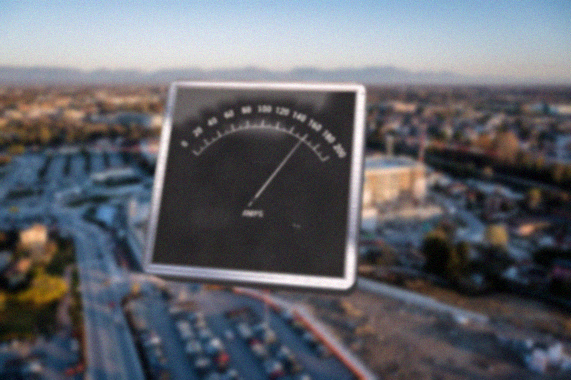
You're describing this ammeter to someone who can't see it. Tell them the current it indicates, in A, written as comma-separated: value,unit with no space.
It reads 160,A
